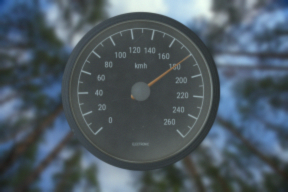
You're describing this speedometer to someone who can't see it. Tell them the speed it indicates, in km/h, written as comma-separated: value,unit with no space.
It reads 180,km/h
